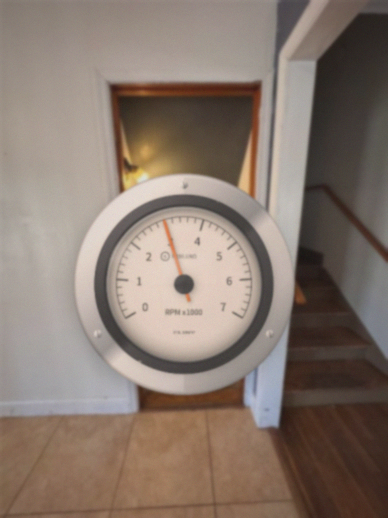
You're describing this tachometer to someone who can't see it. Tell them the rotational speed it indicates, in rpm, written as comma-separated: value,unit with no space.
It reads 3000,rpm
